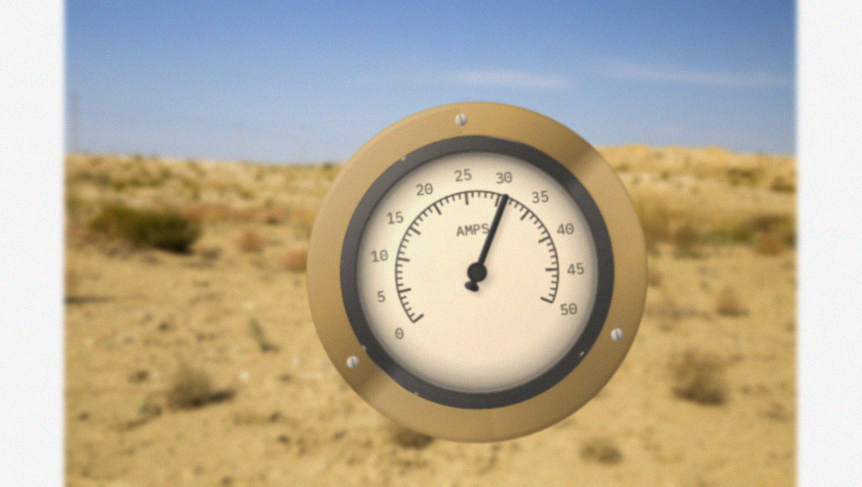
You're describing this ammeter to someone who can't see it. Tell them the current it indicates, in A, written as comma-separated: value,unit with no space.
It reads 31,A
